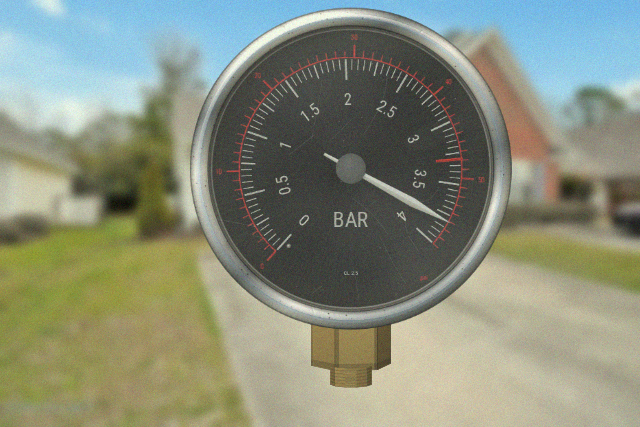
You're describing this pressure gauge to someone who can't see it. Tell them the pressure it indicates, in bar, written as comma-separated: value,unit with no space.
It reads 3.8,bar
